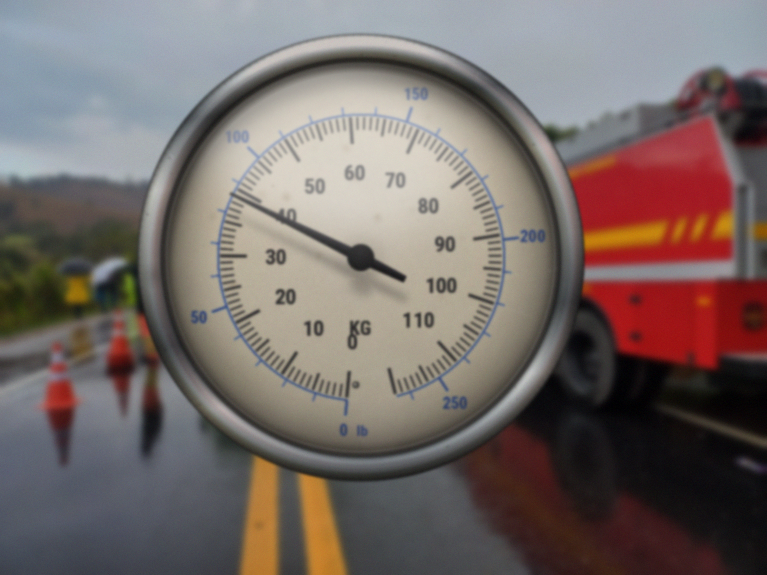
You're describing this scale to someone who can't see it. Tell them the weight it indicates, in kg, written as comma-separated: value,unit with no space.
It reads 39,kg
